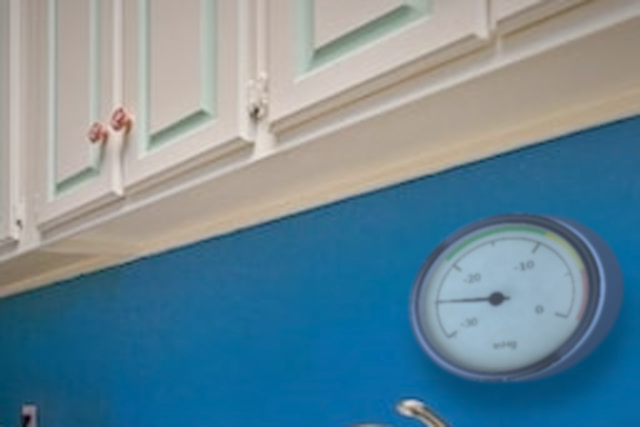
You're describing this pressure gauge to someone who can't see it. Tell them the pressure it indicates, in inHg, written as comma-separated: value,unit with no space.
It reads -25,inHg
